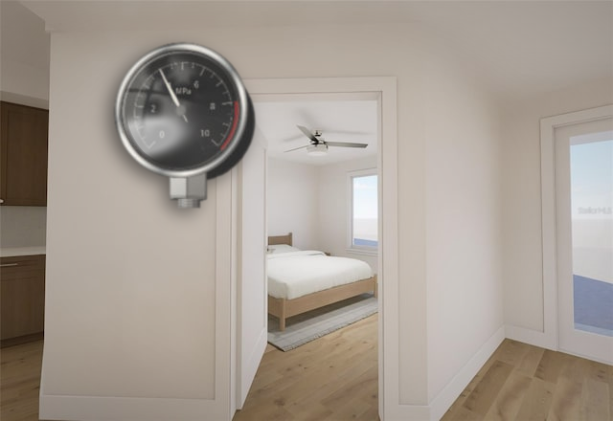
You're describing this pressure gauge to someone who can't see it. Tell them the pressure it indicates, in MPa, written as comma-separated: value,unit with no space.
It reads 4,MPa
